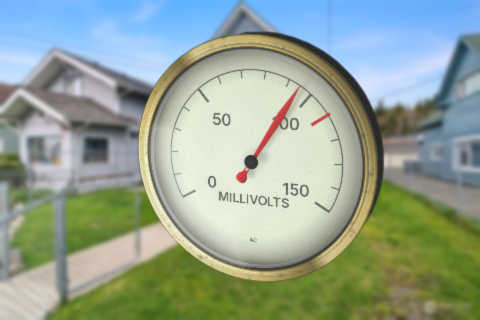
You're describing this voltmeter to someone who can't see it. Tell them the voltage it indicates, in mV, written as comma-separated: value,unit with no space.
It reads 95,mV
